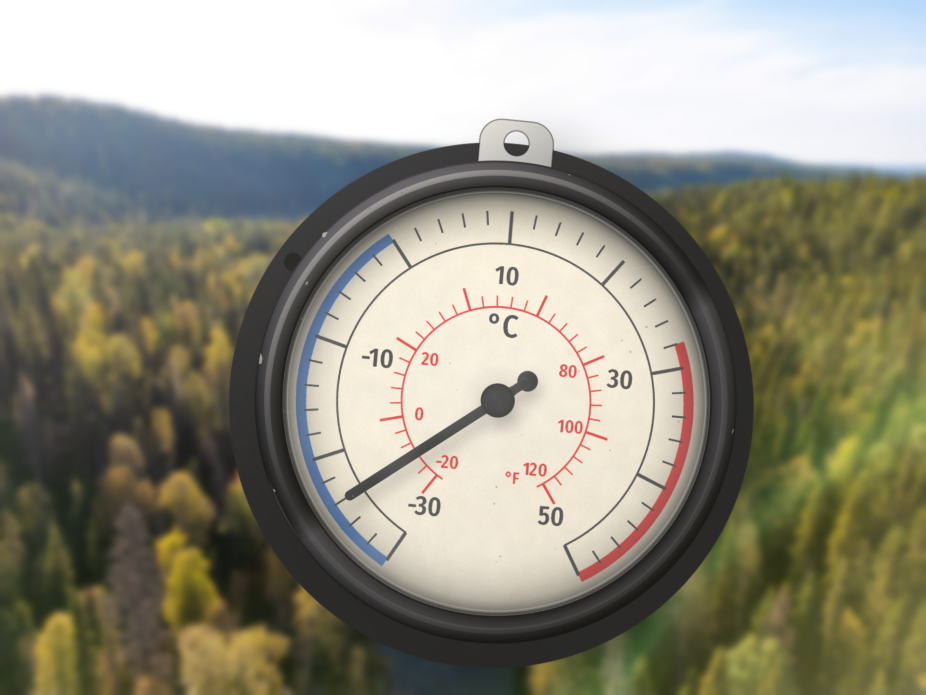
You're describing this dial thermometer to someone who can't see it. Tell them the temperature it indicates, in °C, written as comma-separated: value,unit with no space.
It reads -24,°C
